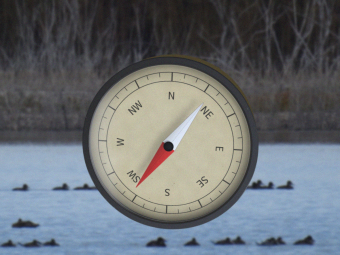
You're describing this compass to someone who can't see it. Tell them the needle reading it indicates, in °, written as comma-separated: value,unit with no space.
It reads 215,°
